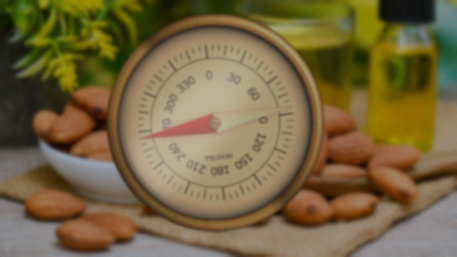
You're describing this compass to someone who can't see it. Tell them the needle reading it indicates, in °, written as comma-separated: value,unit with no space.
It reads 265,°
